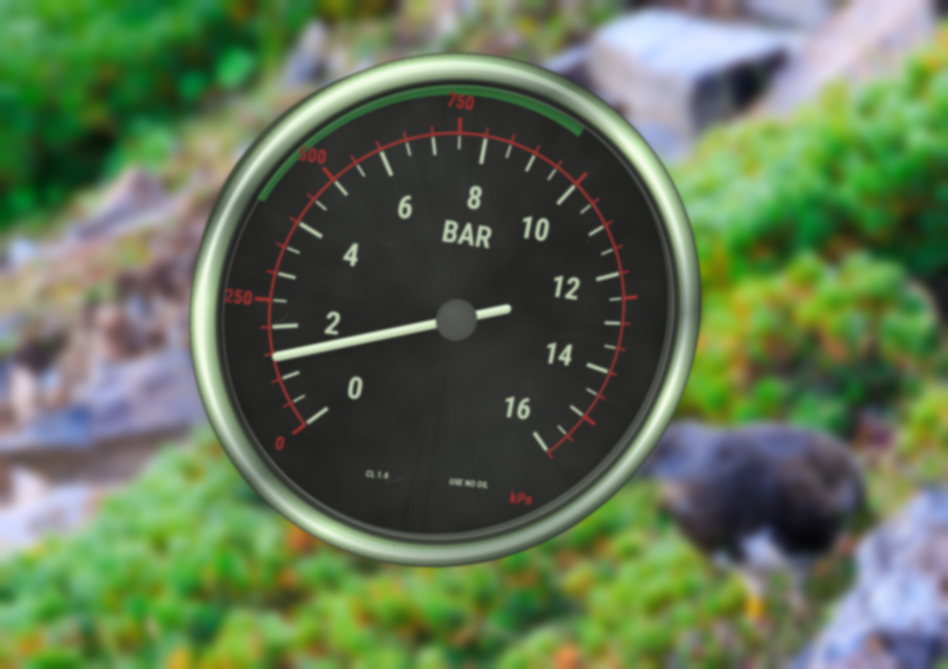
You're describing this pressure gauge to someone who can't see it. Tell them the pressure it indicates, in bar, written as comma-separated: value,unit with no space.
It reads 1.5,bar
